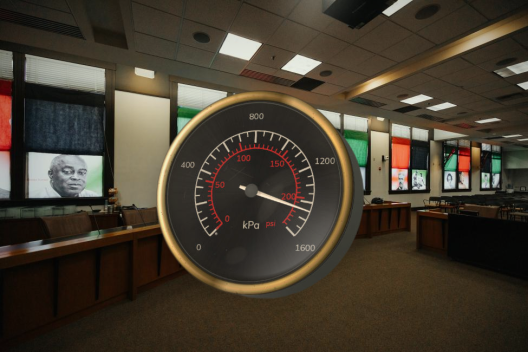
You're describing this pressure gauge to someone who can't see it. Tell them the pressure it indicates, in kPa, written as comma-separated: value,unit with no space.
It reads 1450,kPa
